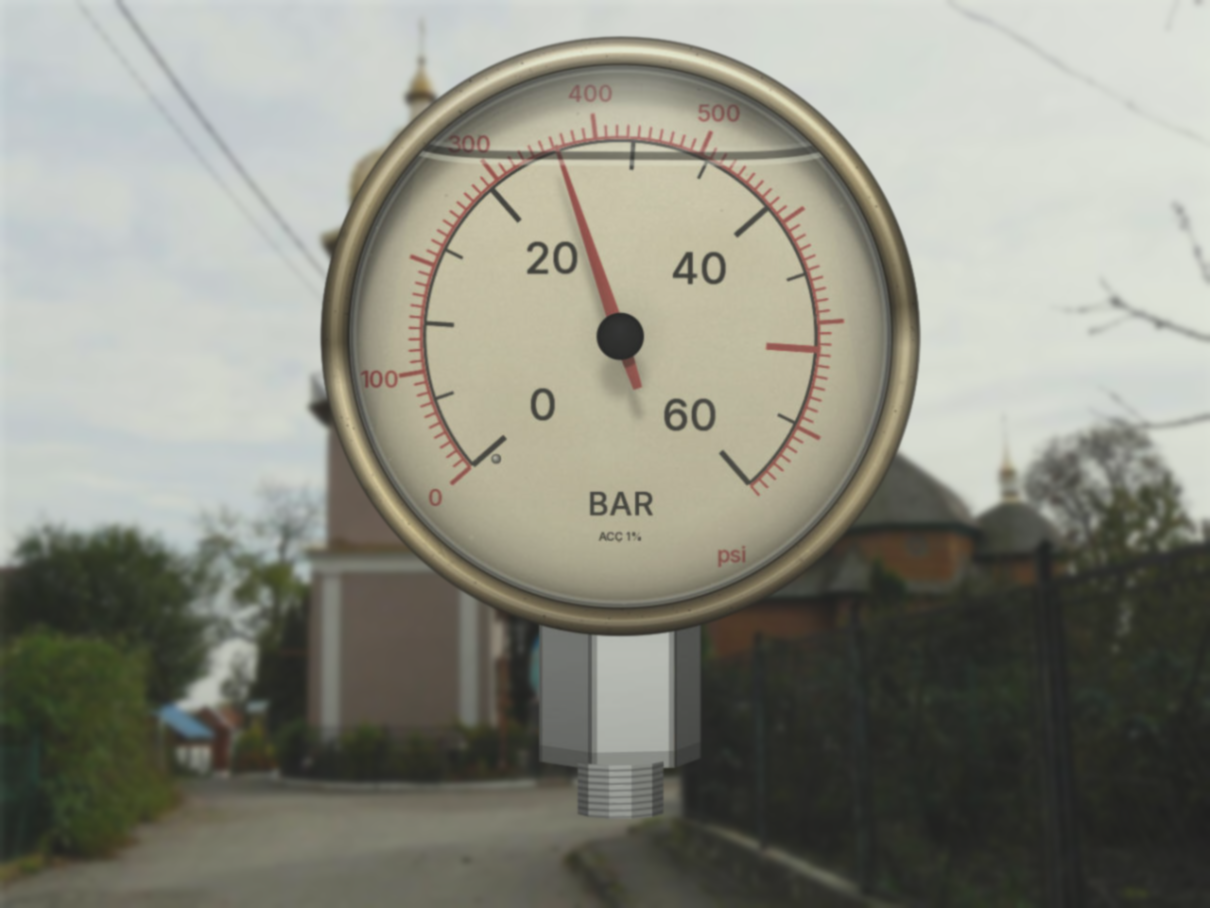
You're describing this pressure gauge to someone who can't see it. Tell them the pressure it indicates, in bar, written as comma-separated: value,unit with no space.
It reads 25,bar
